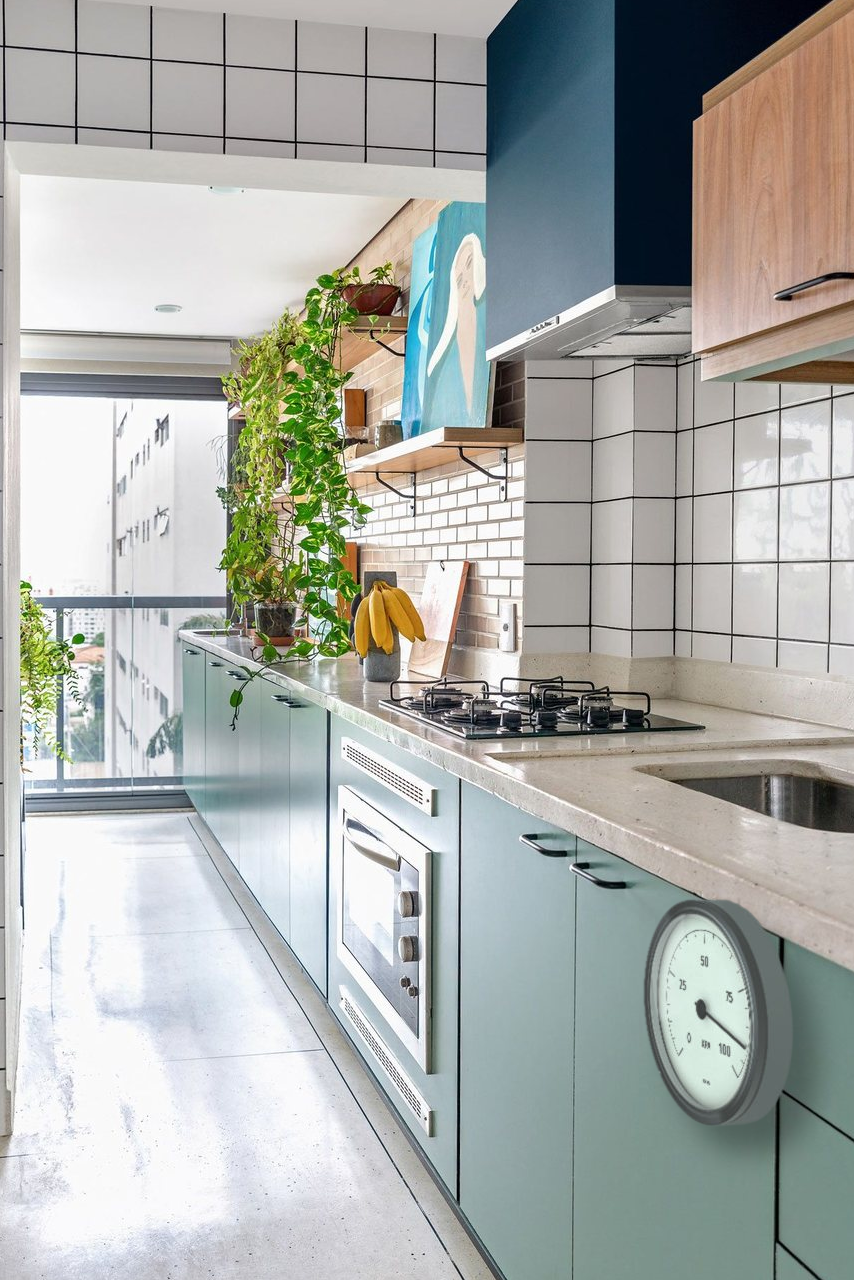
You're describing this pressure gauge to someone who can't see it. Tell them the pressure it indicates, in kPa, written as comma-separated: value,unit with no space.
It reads 90,kPa
